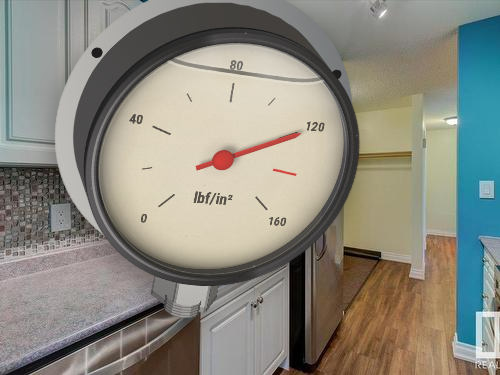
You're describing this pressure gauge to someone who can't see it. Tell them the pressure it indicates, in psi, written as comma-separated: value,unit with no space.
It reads 120,psi
